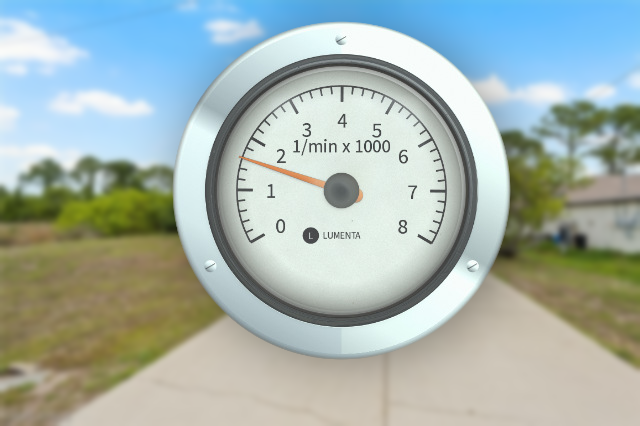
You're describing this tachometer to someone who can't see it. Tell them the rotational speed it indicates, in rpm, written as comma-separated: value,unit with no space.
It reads 1600,rpm
